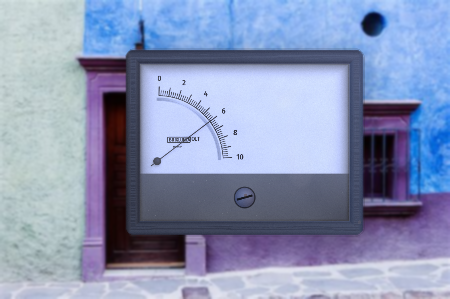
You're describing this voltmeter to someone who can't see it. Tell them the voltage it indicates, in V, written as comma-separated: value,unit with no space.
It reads 6,V
